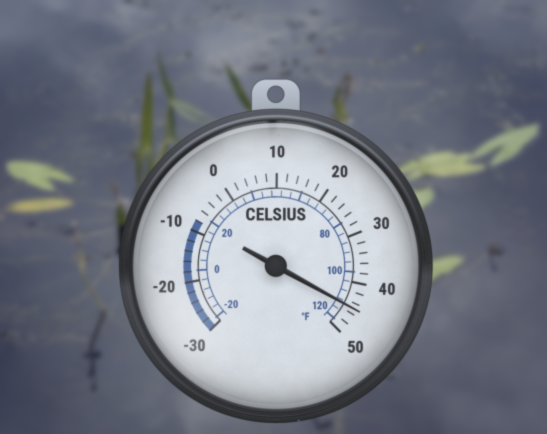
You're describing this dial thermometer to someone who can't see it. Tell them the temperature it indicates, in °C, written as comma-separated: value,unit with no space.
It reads 45,°C
